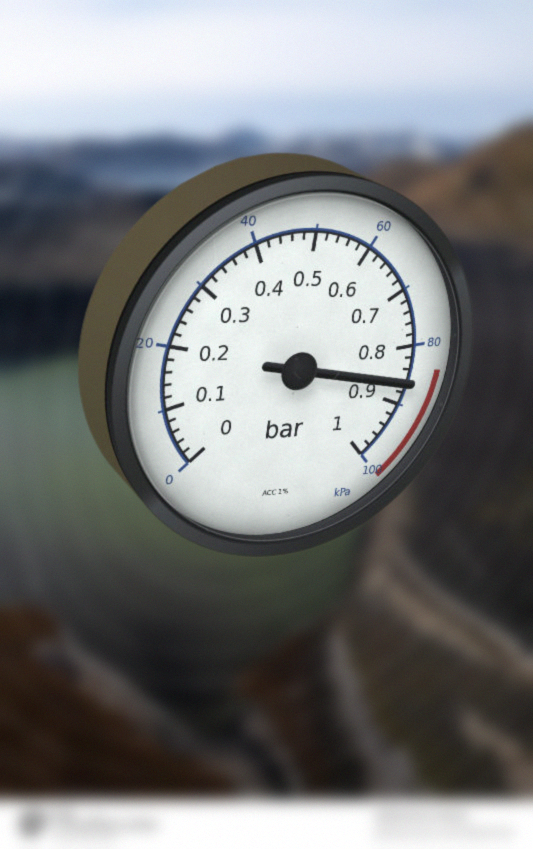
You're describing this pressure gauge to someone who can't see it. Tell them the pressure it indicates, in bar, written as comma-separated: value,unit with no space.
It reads 0.86,bar
